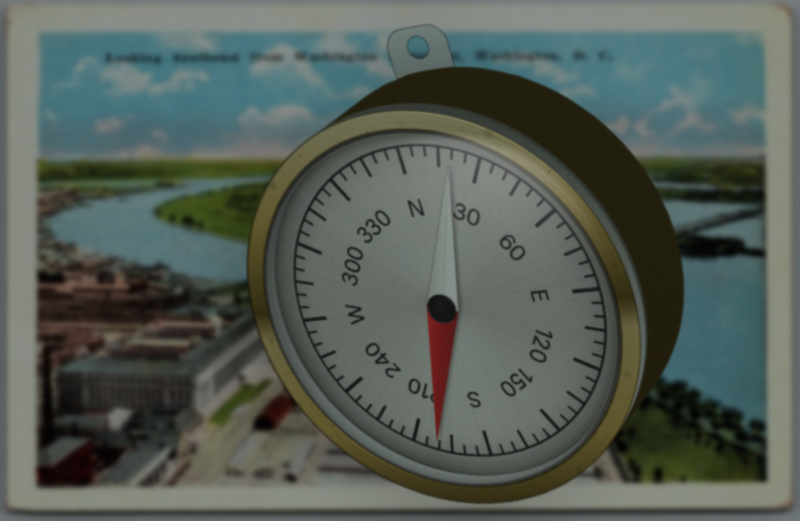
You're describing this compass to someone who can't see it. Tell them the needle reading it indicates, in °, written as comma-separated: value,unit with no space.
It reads 200,°
